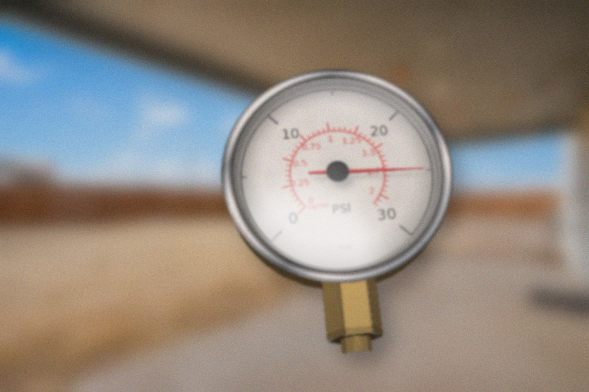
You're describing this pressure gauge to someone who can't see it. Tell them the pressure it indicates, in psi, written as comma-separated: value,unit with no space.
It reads 25,psi
